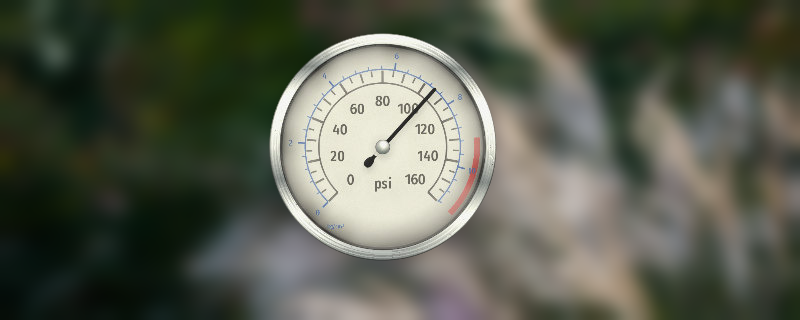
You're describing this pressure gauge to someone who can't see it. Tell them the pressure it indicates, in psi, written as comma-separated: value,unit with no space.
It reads 105,psi
